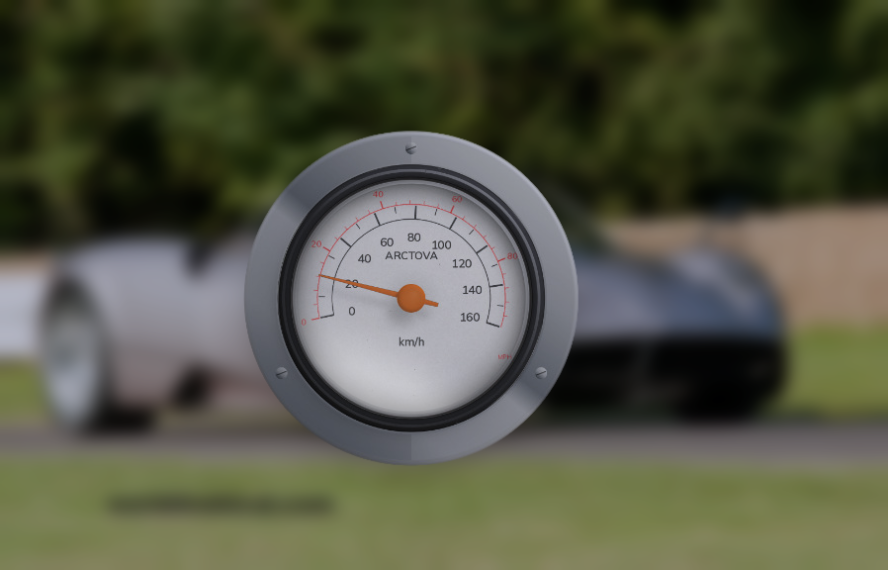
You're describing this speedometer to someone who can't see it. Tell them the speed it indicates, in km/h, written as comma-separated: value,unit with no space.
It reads 20,km/h
